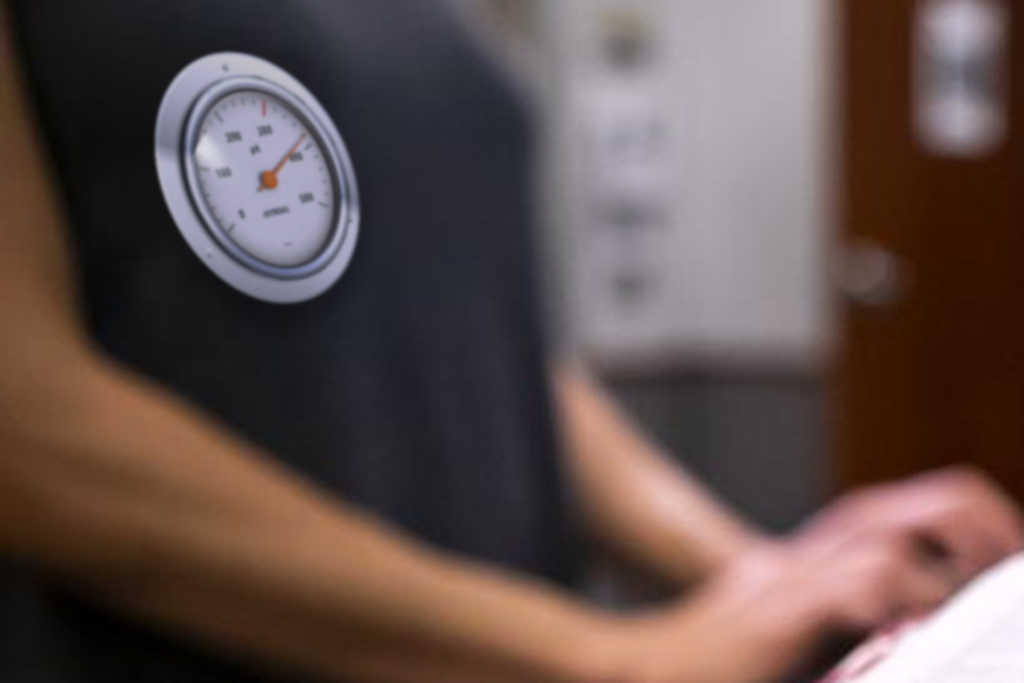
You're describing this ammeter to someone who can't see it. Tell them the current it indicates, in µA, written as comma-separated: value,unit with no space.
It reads 380,µA
